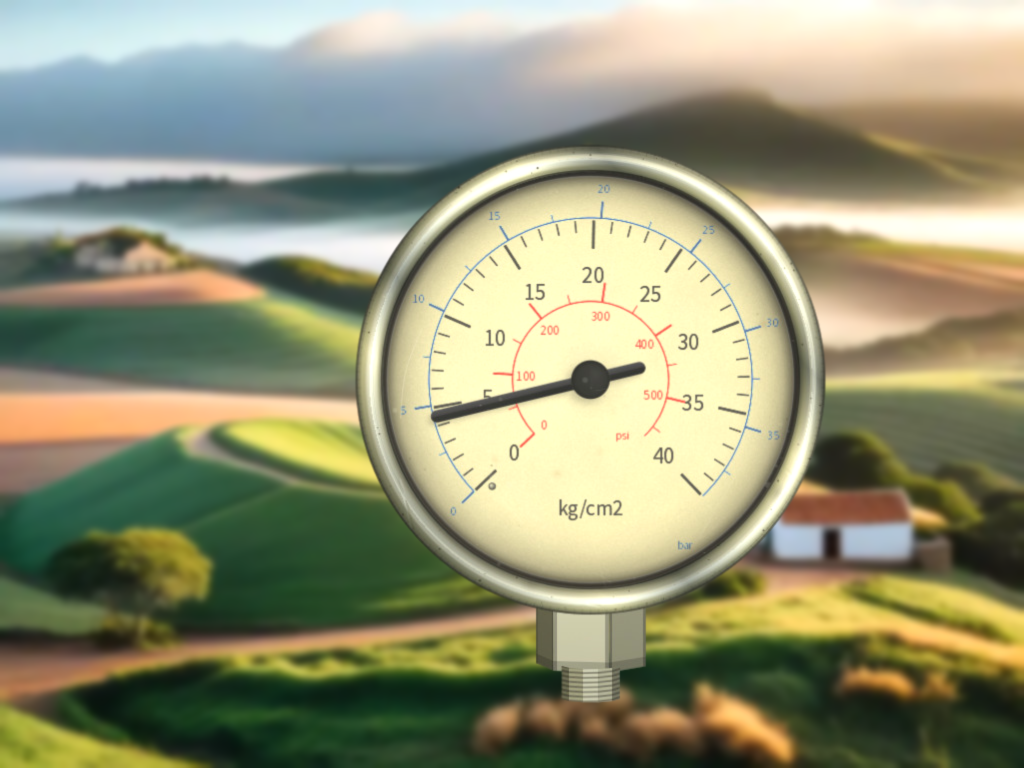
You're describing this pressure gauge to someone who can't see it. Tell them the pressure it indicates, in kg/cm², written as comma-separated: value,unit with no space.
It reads 4.5,kg/cm²
